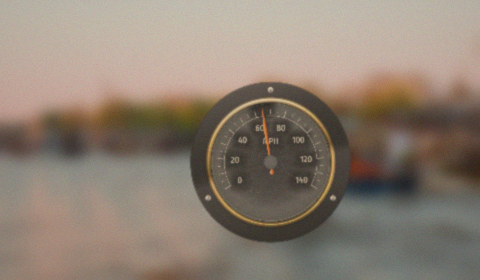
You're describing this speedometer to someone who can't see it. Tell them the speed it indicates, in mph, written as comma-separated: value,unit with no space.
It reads 65,mph
